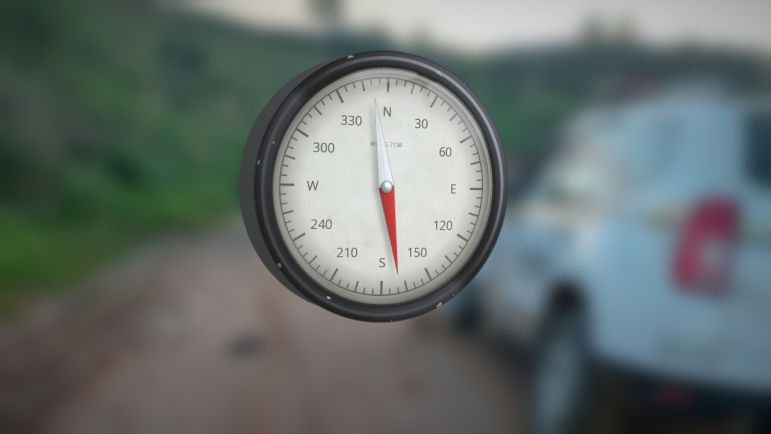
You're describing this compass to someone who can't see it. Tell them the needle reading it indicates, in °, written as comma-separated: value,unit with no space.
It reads 170,°
